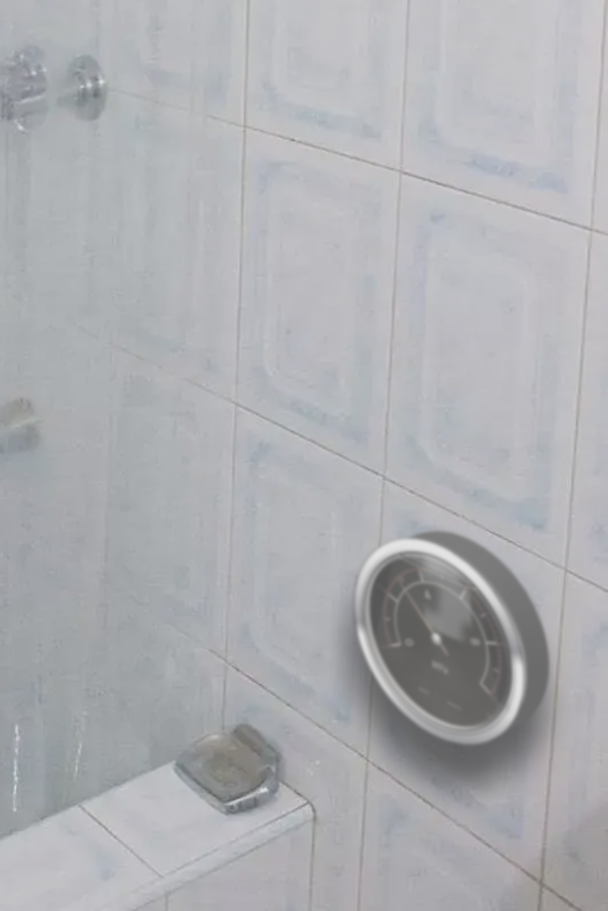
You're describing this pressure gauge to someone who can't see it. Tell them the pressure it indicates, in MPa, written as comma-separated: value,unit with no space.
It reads 3,MPa
